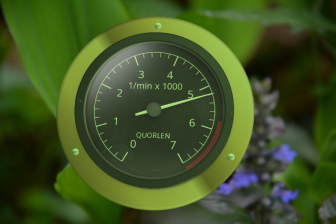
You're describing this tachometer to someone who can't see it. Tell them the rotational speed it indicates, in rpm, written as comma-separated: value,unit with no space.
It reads 5200,rpm
